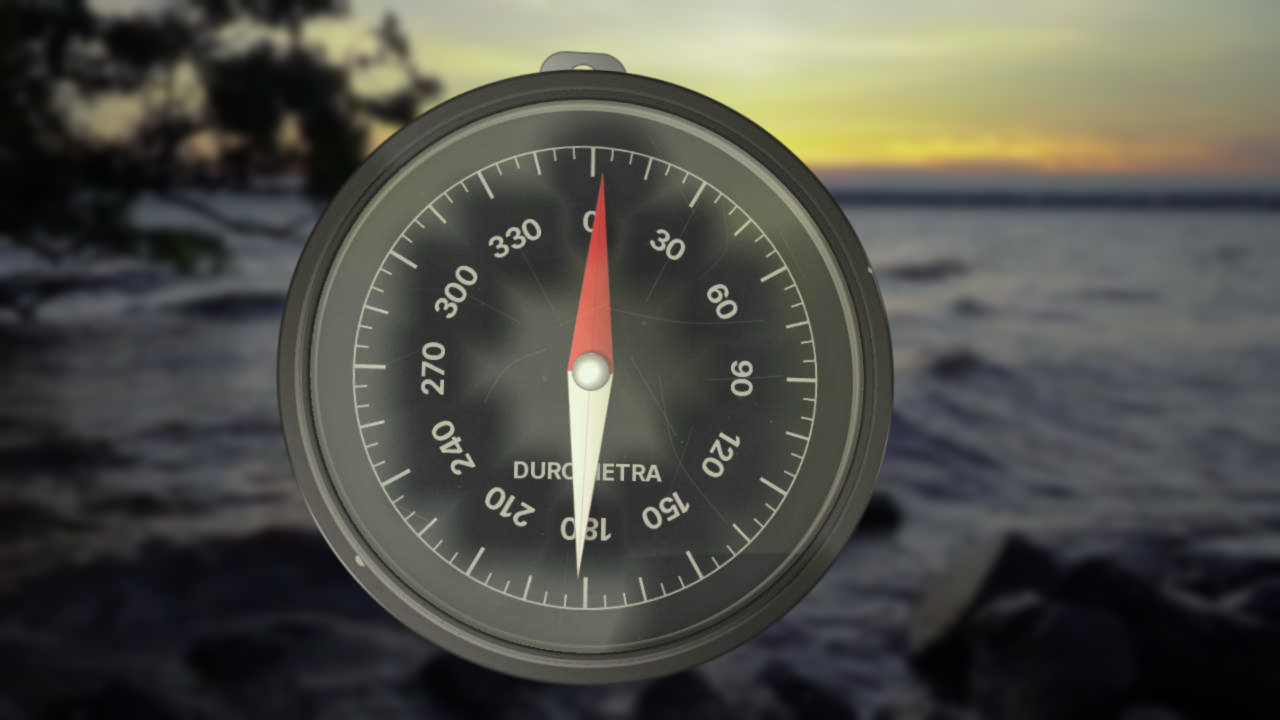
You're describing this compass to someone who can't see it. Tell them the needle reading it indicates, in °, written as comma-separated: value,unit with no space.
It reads 2.5,°
